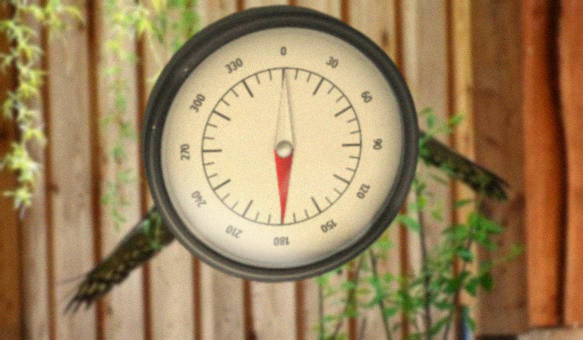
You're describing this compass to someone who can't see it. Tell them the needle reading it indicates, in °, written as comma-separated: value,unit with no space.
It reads 180,°
